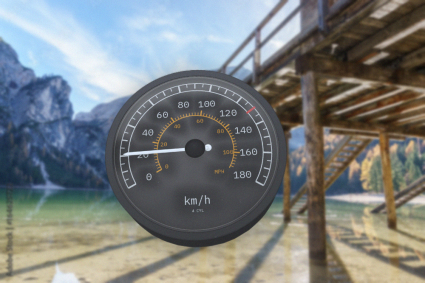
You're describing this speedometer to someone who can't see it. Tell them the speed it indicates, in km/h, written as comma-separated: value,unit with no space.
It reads 20,km/h
